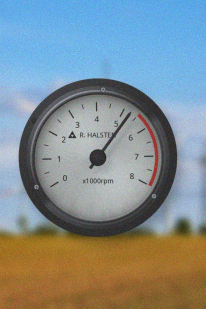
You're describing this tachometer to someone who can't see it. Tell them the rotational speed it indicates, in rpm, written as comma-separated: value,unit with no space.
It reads 5250,rpm
